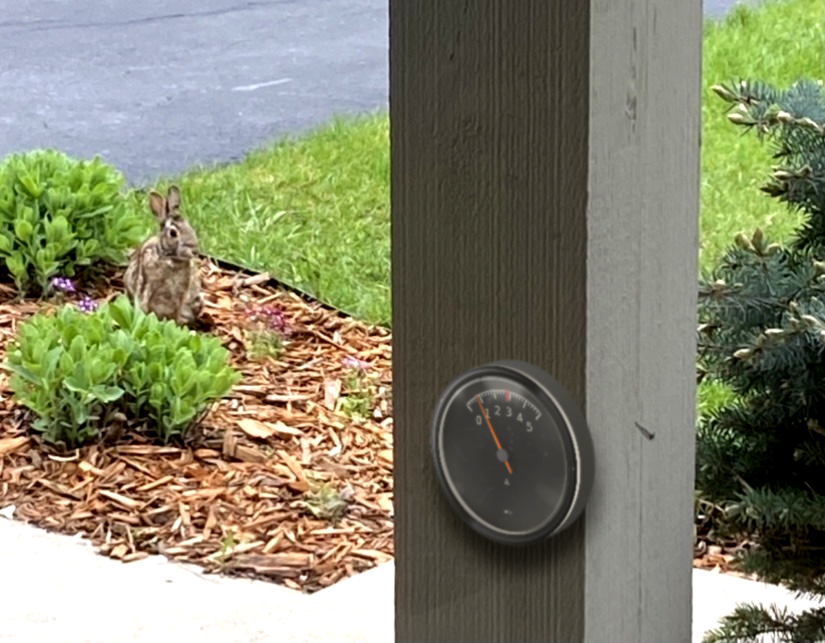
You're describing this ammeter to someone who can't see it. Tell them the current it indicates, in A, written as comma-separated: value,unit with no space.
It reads 1,A
